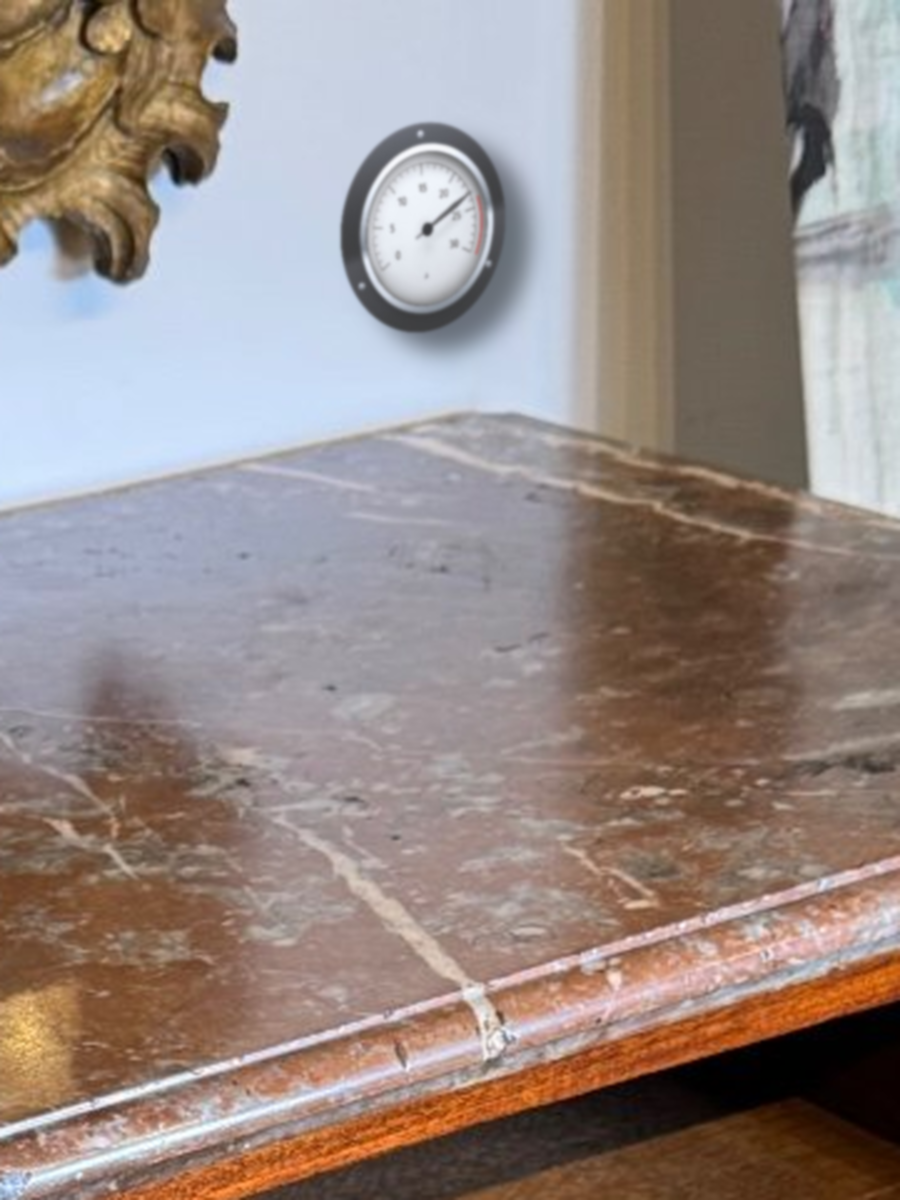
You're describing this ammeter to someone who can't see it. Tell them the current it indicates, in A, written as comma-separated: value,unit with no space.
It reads 23,A
